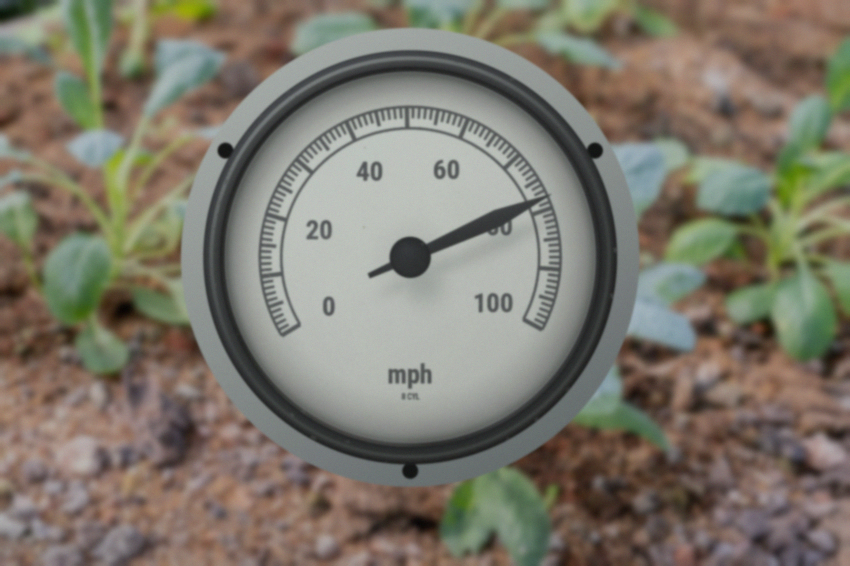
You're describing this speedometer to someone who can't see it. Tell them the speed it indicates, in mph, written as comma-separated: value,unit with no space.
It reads 78,mph
